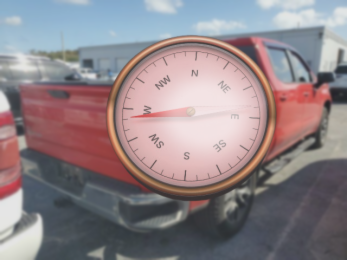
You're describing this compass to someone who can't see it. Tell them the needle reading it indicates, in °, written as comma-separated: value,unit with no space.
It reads 260,°
